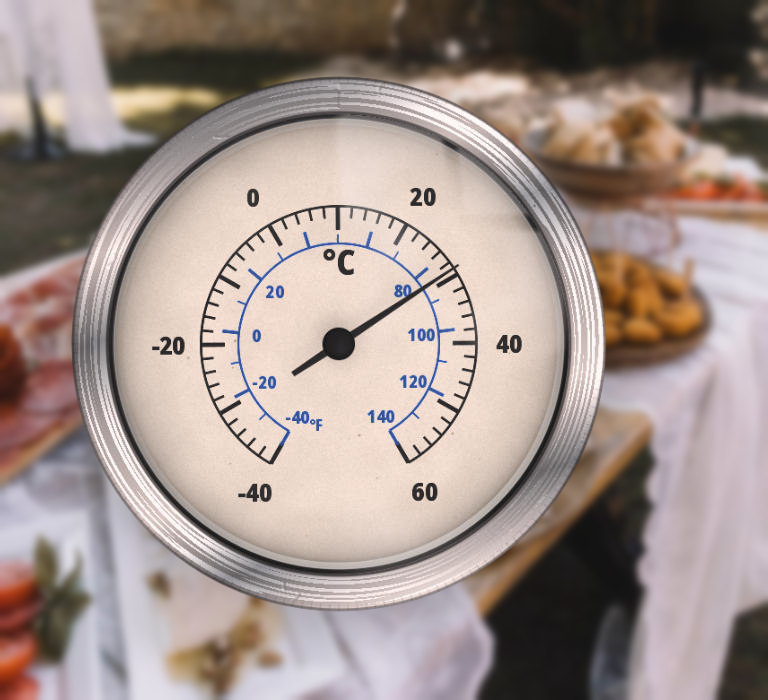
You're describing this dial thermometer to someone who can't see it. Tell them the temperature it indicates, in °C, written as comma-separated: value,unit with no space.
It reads 29,°C
